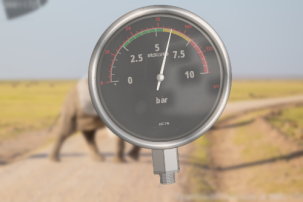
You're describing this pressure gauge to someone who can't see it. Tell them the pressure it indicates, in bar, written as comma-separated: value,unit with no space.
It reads 6,bar
